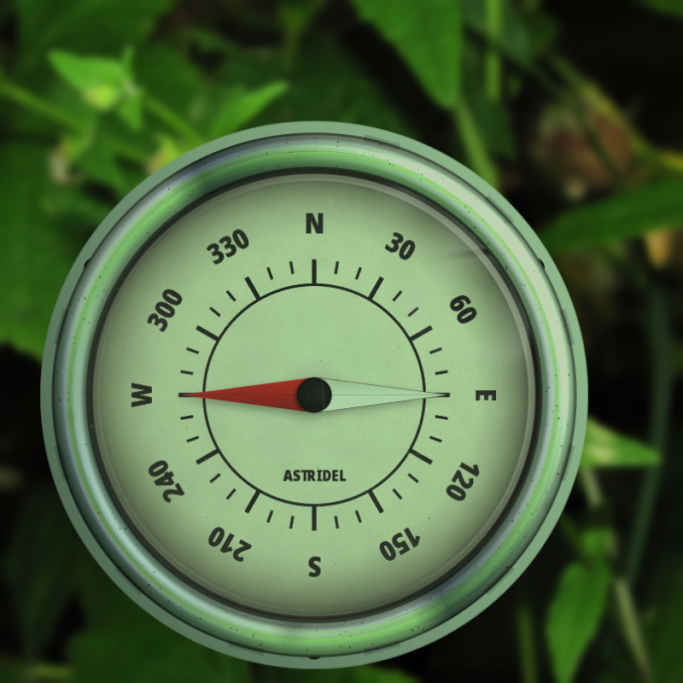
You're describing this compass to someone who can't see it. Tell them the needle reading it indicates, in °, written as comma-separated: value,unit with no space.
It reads 270,°
